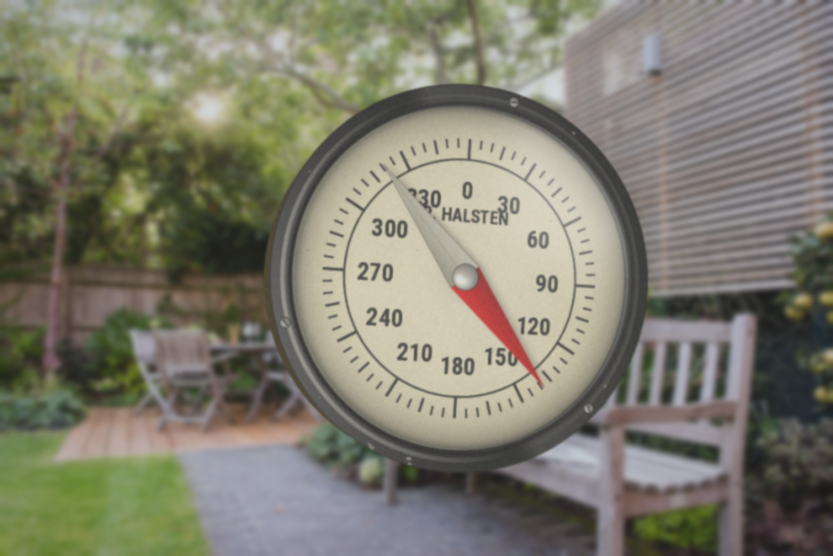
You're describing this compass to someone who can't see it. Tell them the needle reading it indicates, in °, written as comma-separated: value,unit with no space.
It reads 140,°
